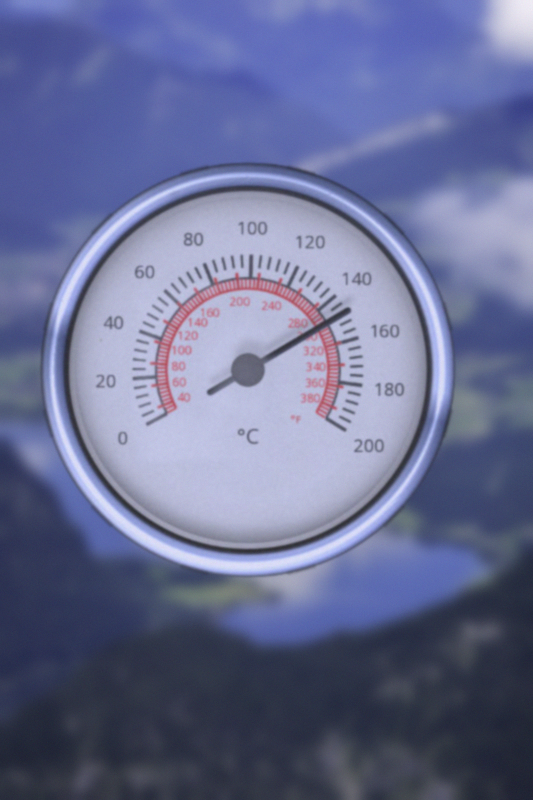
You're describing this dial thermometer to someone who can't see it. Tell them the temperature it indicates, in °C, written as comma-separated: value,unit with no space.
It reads 148,°C
